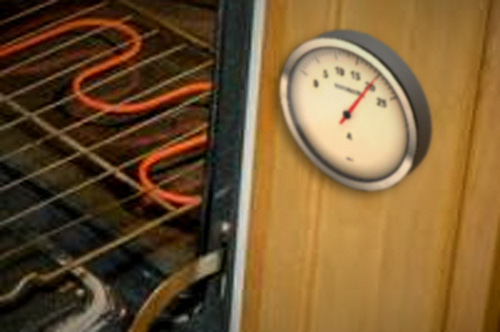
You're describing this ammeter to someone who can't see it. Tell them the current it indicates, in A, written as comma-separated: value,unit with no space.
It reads 20,A
